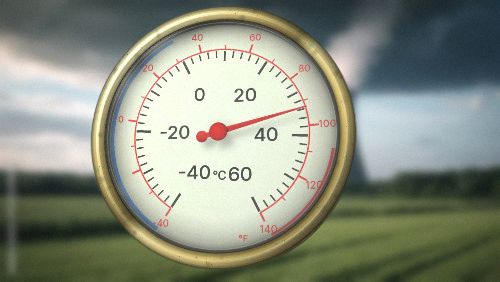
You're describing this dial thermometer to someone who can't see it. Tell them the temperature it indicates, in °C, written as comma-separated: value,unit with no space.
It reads 34,°C
